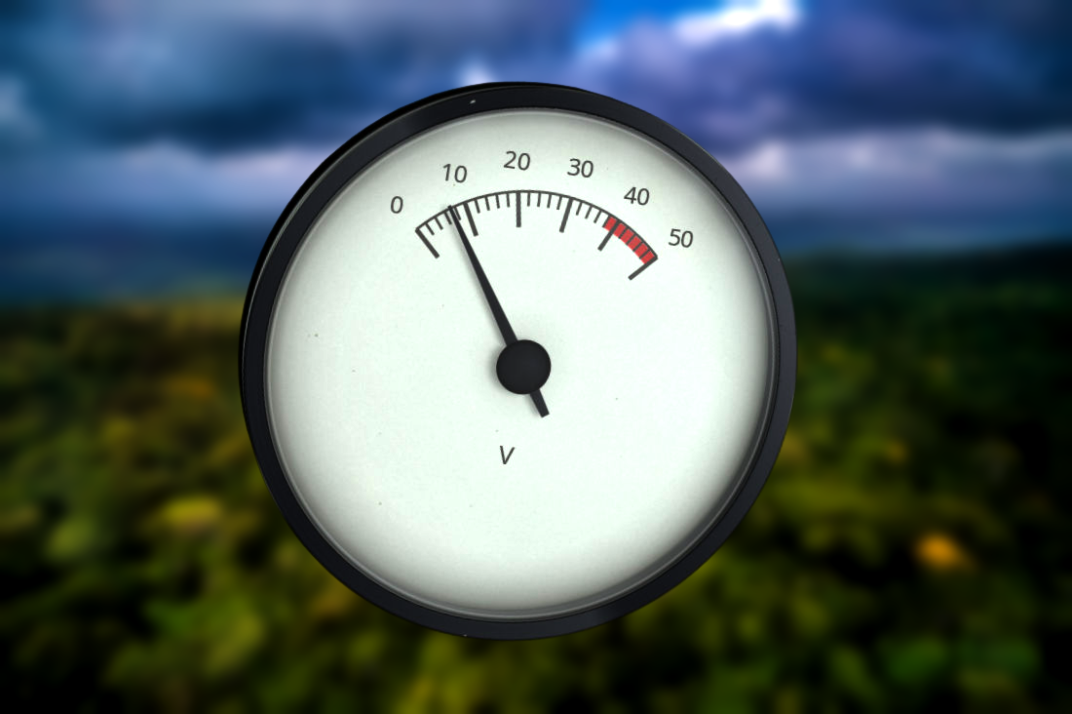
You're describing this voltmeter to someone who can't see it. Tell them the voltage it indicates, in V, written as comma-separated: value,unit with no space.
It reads 7,V
